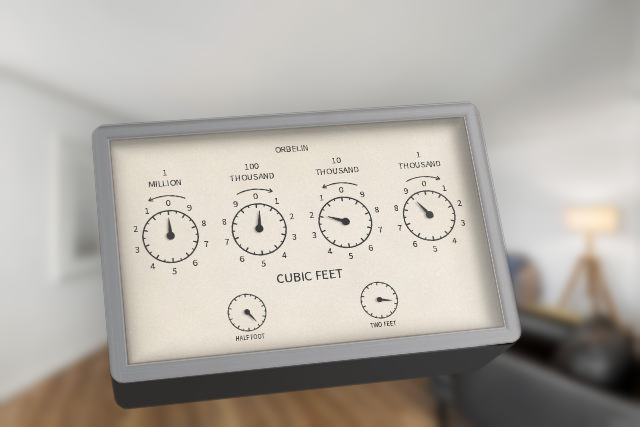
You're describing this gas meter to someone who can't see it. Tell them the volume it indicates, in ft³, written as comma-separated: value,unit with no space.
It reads 1900,ft³
